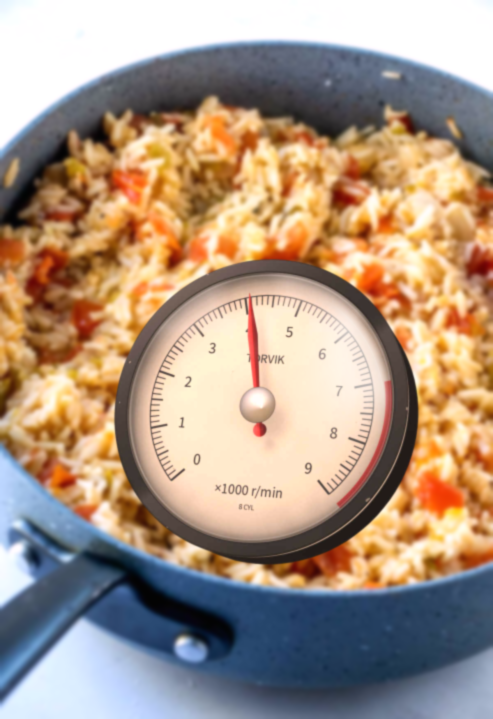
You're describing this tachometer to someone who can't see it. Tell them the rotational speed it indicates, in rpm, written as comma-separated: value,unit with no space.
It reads 4100,rpm
